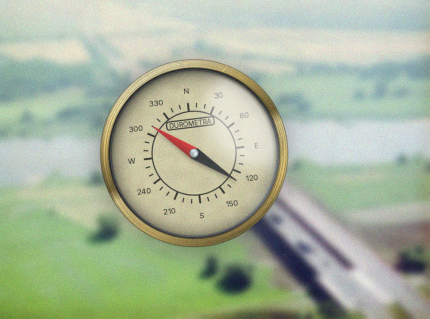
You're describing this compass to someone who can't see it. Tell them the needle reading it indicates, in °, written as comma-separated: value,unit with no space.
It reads 310,°
